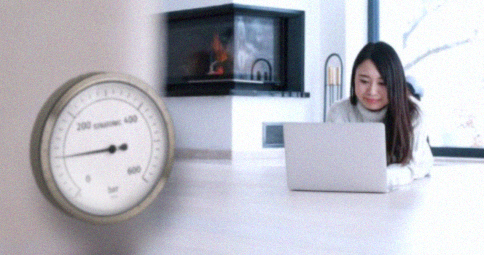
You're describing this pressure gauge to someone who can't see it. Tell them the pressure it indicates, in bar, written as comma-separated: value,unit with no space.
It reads 100,bar
